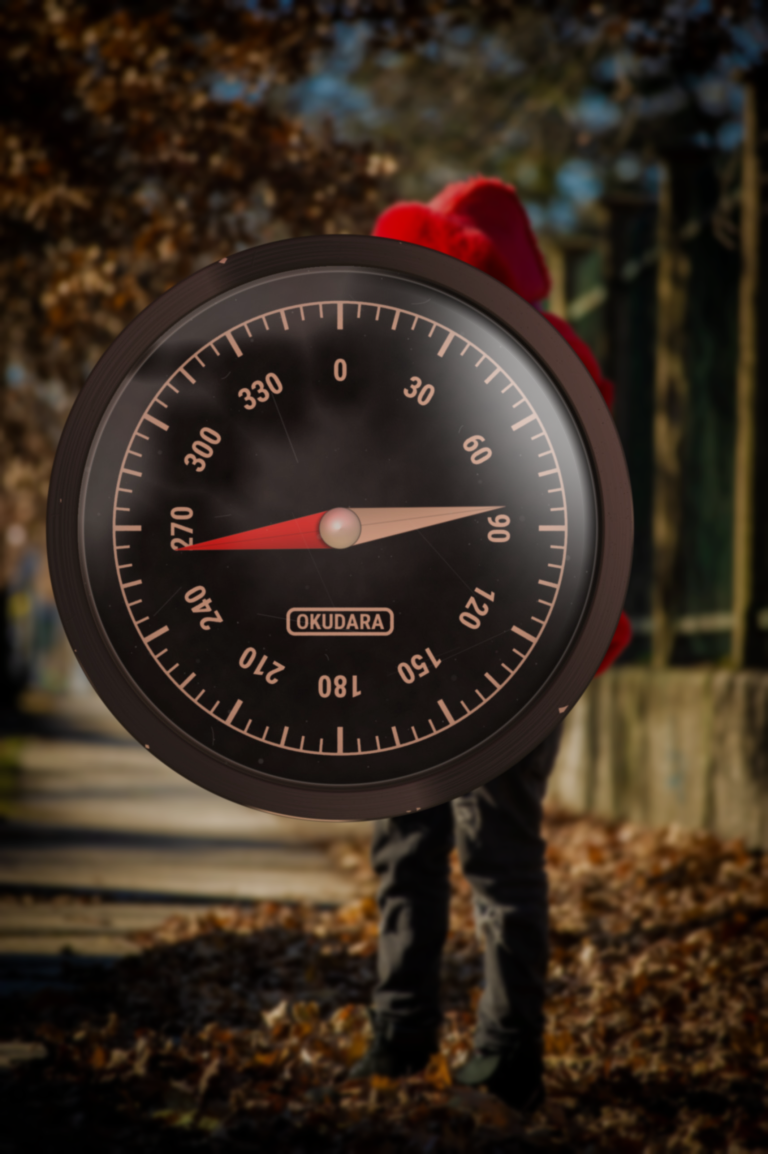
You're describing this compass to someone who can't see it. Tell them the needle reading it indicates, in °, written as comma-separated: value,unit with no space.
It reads 262.5,°
